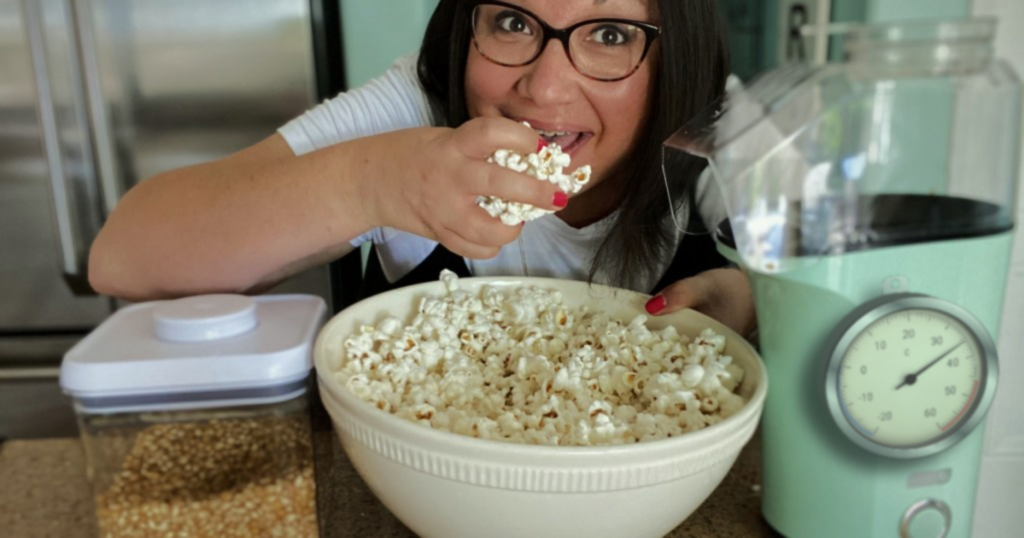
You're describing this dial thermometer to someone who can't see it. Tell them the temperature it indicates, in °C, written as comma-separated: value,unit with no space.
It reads 35,°C
